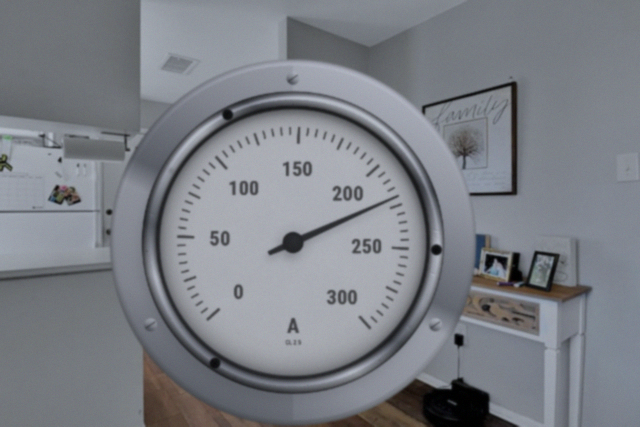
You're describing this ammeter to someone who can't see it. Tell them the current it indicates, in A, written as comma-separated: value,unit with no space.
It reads 220,A
